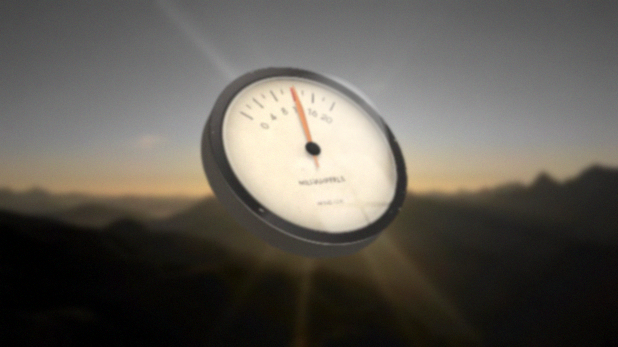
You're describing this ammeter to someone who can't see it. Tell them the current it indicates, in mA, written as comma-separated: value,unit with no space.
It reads 12,mA
